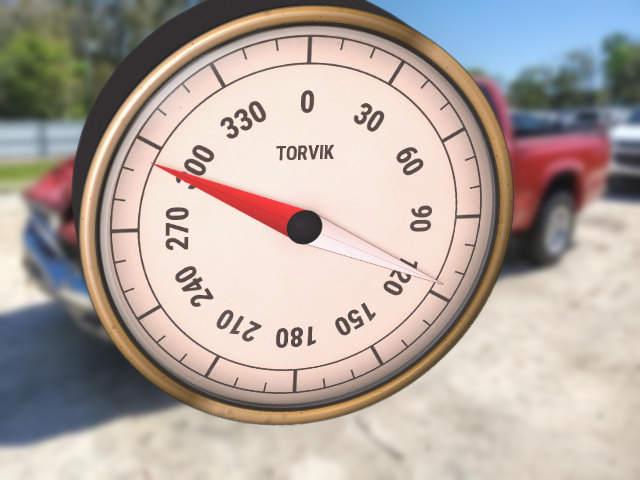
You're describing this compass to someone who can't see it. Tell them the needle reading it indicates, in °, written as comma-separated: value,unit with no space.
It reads 295,°
